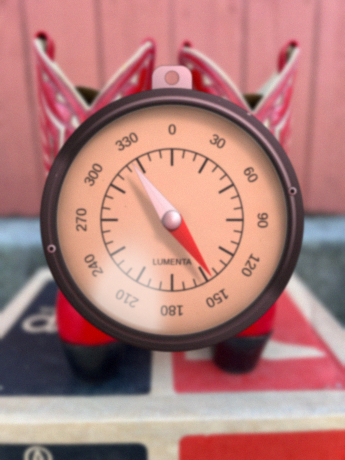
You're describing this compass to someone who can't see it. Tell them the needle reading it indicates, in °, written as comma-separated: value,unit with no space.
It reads 145,°
